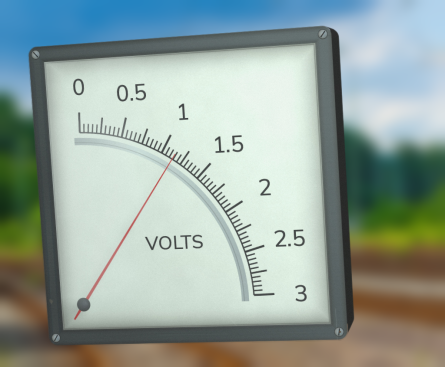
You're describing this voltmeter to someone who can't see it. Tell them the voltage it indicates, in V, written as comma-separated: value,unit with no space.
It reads 1.15,V
